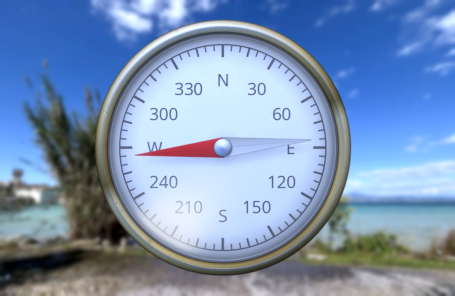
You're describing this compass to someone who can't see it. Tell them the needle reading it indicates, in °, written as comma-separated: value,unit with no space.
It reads 265,°
